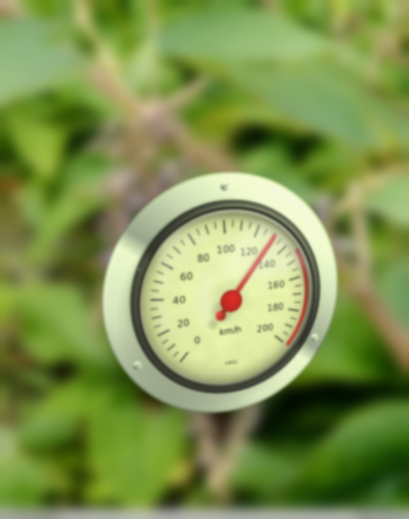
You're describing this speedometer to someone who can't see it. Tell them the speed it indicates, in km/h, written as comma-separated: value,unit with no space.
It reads 130,km/h
